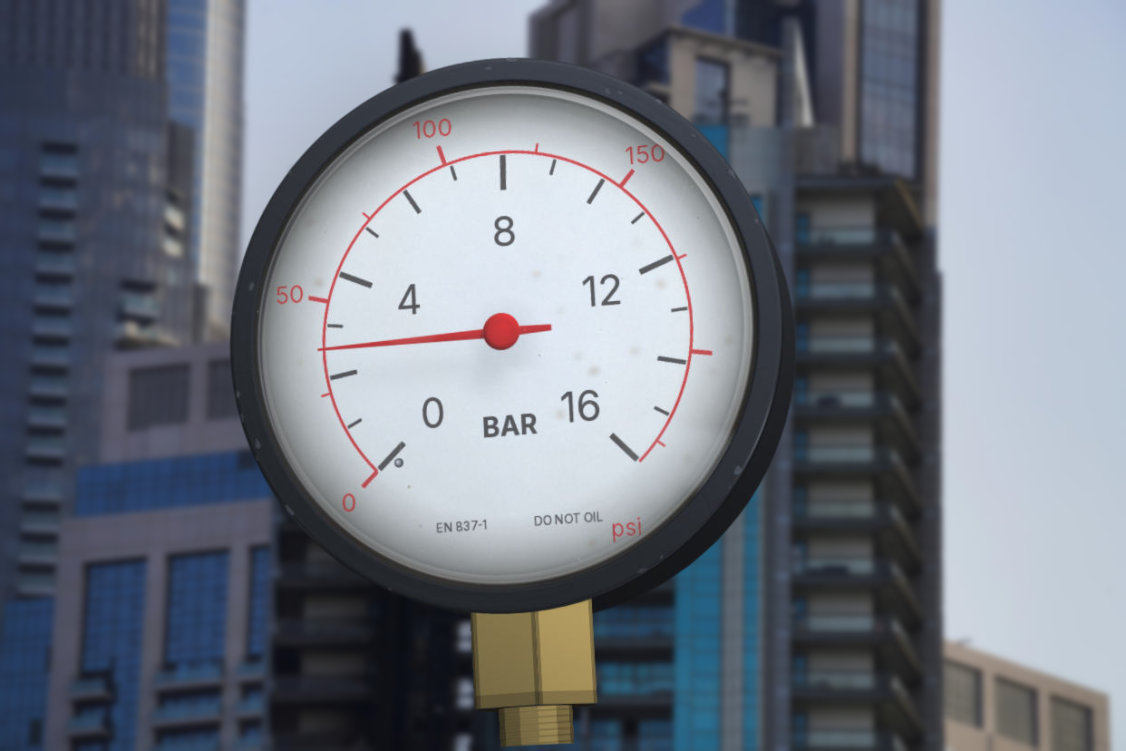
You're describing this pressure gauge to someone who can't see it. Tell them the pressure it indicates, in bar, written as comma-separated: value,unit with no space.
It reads 2.5,bar
